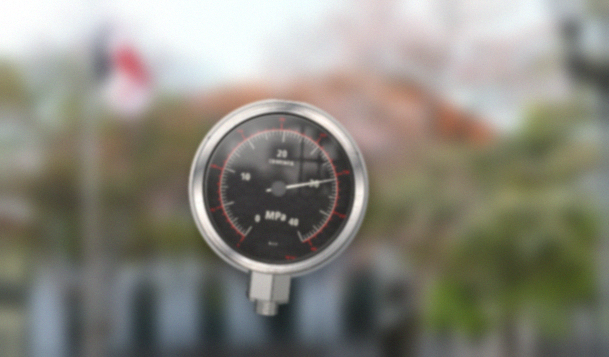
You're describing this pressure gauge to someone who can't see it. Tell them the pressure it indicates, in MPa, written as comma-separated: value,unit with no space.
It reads 30,MPa
